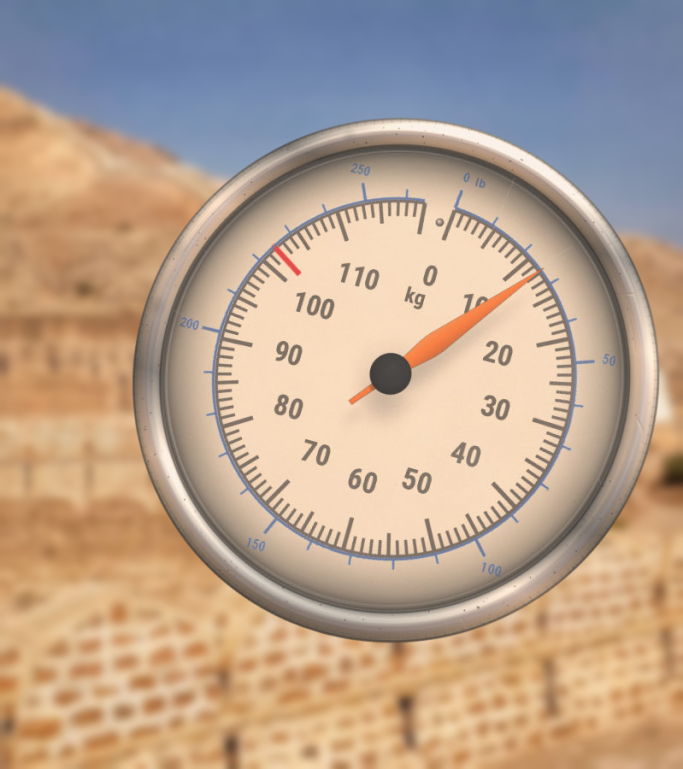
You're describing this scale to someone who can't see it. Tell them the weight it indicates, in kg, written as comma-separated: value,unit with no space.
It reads 12,kg
